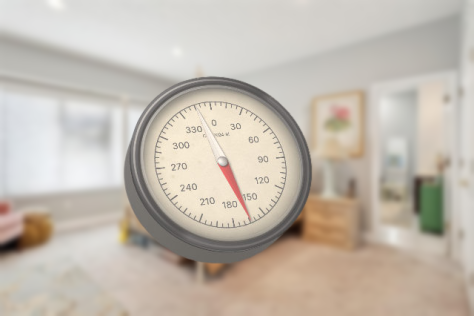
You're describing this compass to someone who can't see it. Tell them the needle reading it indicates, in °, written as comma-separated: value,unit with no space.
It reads 165,°
